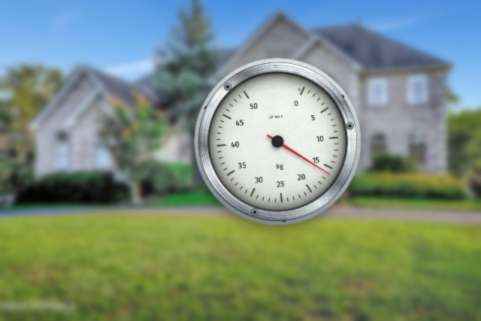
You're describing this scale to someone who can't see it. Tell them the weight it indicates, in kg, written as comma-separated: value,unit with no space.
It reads 16,kg
